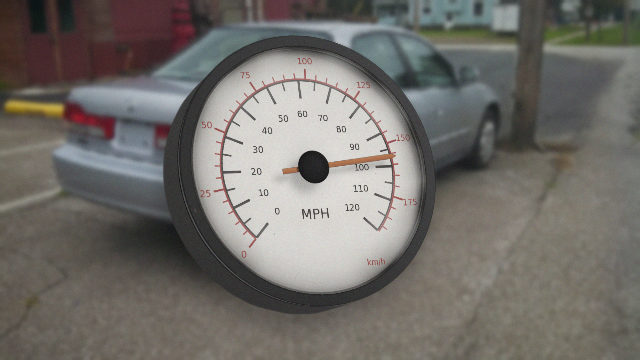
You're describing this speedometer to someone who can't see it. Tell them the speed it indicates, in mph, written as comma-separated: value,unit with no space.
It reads 97.5,mph
